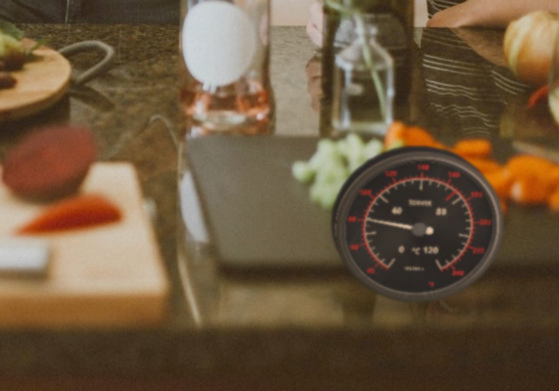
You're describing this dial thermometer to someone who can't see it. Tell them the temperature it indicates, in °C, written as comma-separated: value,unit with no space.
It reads 28,°C
